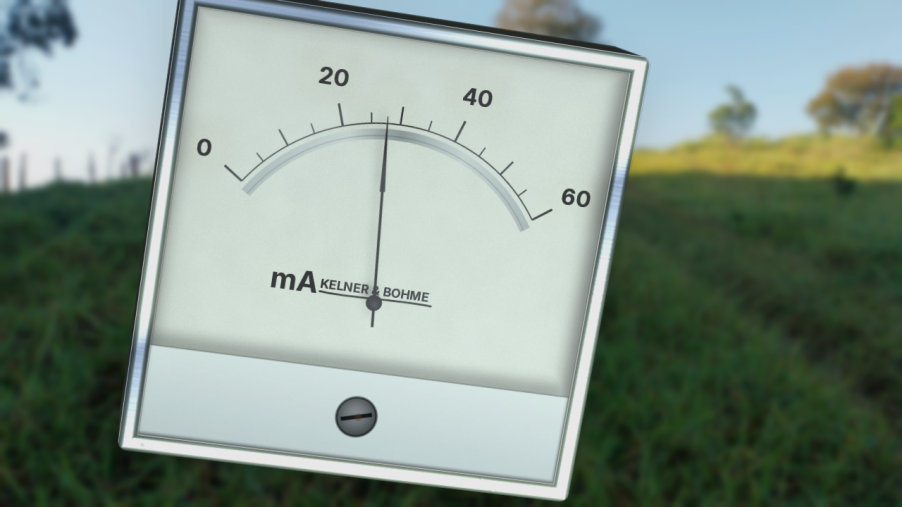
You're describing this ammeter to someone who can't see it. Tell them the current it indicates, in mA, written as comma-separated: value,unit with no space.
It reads 27.5,mA
